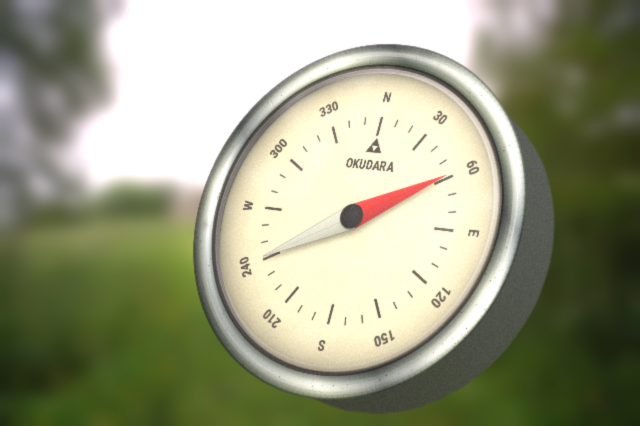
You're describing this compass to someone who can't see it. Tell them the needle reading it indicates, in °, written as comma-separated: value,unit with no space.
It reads 60,°
